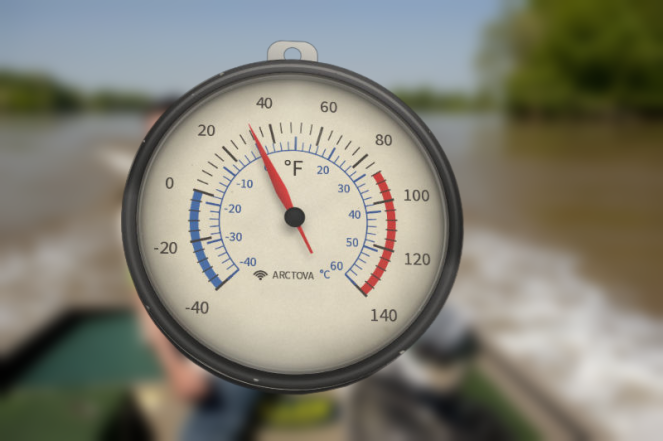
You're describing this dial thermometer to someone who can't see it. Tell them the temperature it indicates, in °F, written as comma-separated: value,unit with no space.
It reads 32,°F
